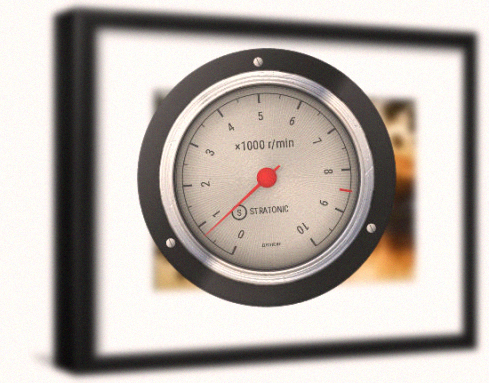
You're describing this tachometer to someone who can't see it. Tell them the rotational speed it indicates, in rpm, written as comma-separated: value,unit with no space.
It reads 750,rpm
